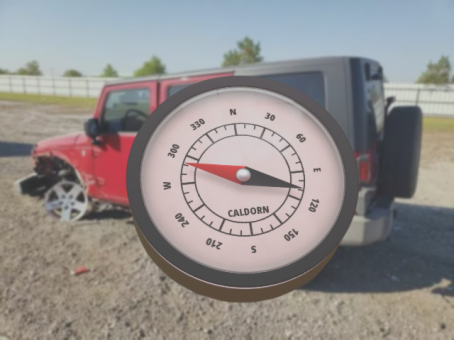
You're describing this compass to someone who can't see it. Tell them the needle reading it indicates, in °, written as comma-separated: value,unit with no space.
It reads 290,°
